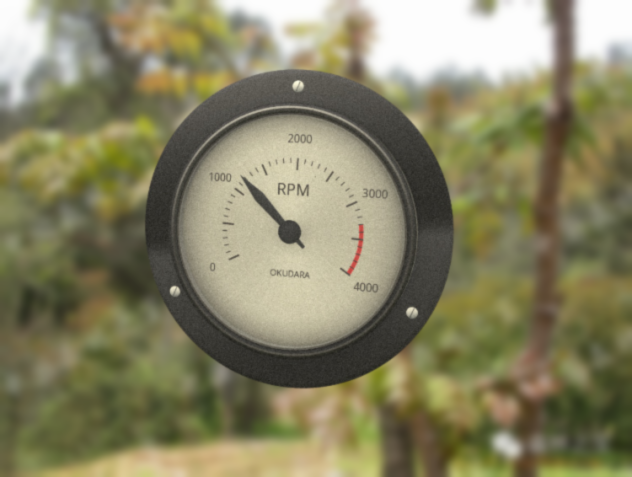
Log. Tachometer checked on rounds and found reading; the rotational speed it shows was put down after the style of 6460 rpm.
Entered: 1200 rpm
